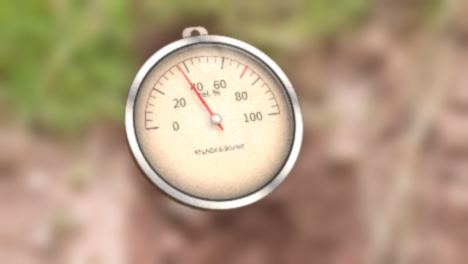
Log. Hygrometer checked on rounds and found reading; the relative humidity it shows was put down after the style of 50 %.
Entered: 36 %
